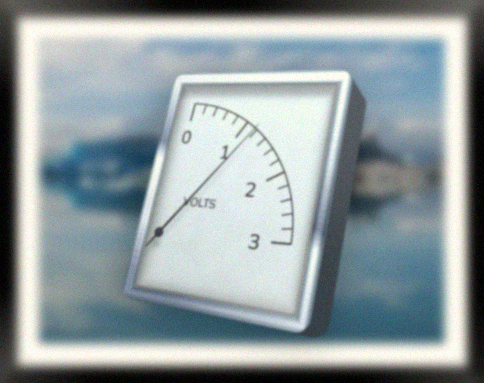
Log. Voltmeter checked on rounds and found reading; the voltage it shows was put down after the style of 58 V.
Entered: 1.2 V
